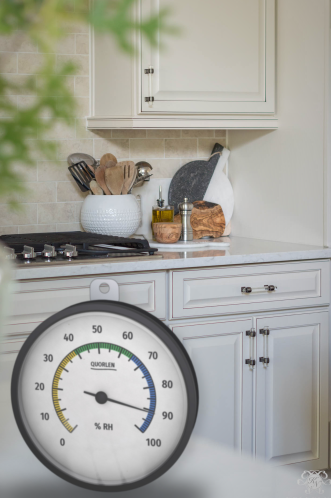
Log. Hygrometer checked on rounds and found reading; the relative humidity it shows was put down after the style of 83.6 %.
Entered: 90 %
